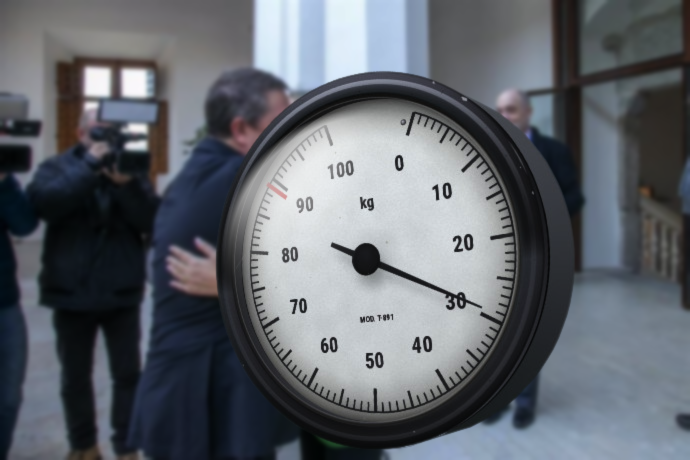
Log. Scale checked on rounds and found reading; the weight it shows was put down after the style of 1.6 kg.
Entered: 29 kg
